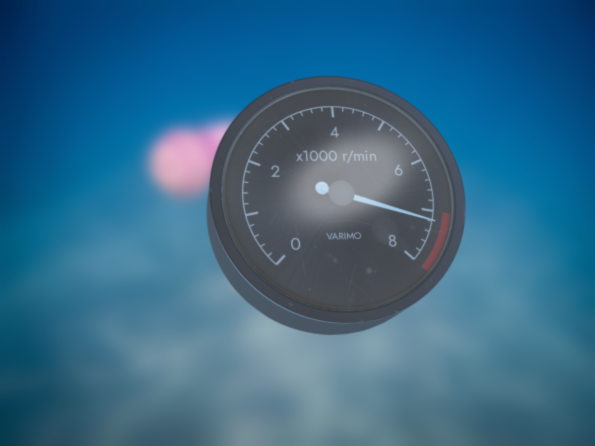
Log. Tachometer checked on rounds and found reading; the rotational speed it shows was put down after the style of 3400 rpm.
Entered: 7200 rpm
